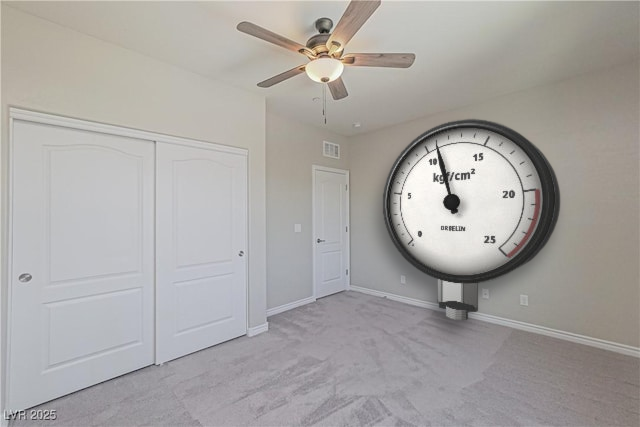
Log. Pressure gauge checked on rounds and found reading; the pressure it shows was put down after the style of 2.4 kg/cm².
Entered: 11 kg/cm²
